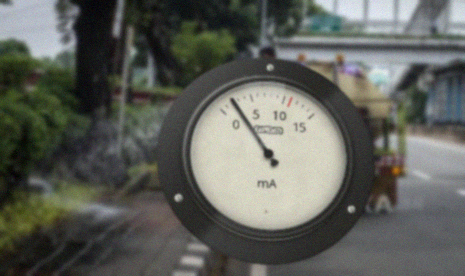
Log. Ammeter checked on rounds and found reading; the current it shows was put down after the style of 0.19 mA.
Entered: 2 mA
